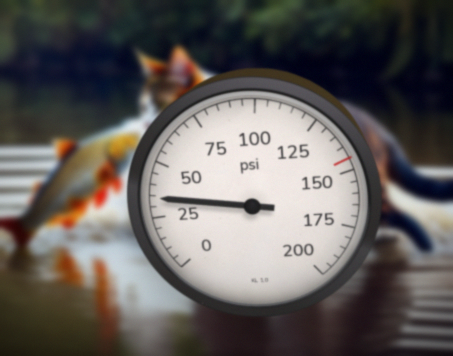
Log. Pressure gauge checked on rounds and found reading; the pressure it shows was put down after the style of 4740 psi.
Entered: 35 psi
